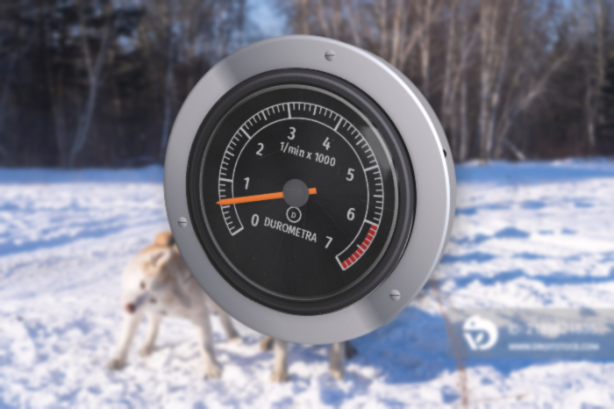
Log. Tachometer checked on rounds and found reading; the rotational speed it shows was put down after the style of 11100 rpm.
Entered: 600 rpm
